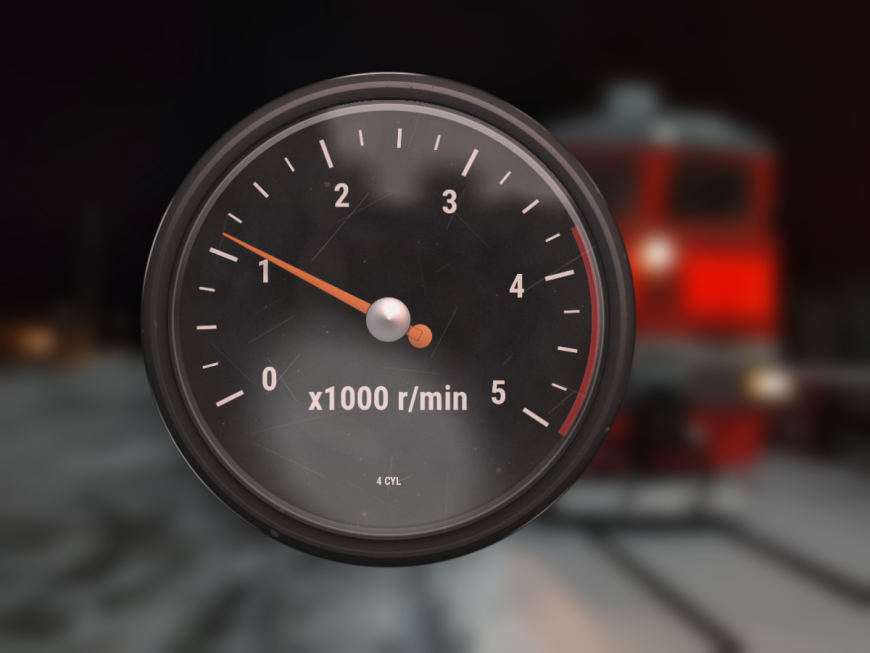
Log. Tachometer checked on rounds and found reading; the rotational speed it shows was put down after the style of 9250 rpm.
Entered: 1125 rpm
